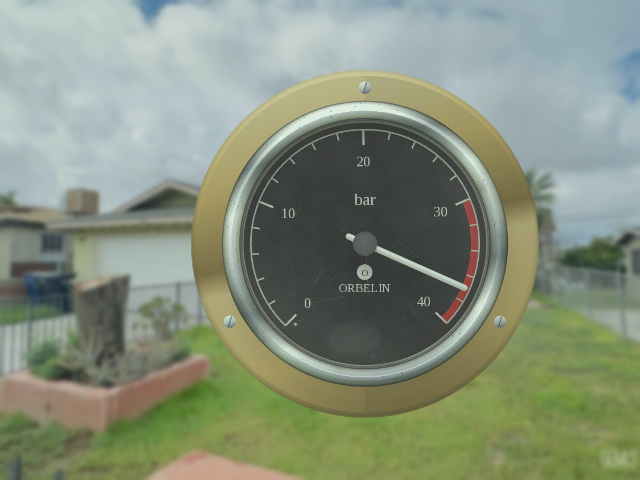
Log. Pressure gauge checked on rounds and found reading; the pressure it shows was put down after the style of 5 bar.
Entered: 37 bar
